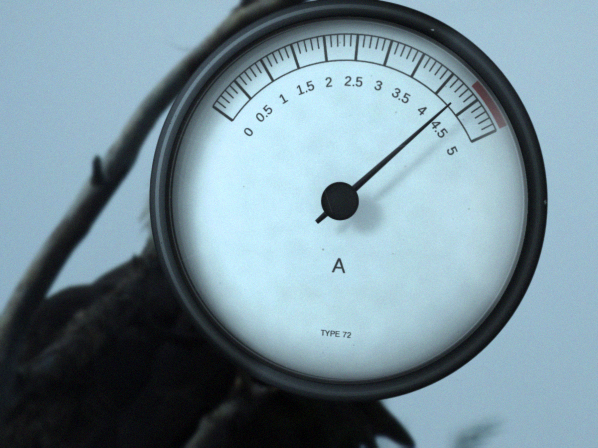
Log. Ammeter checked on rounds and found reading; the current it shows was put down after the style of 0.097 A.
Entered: 4.3 A
